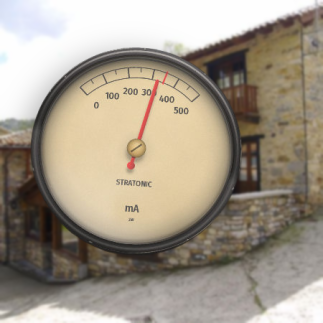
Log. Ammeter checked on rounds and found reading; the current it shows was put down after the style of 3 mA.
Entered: 325 mA
